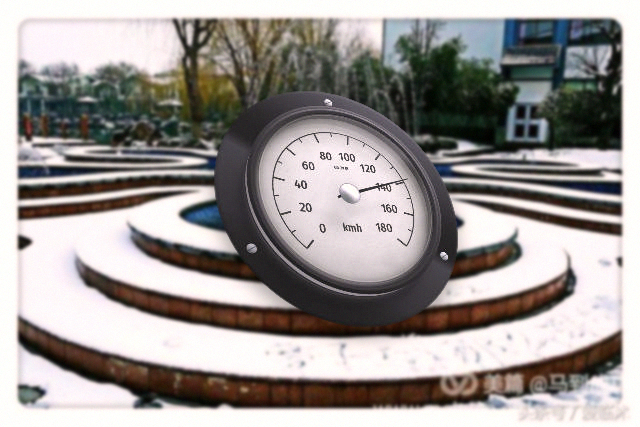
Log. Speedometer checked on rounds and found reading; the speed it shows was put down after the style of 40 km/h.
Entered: 140 km/h
